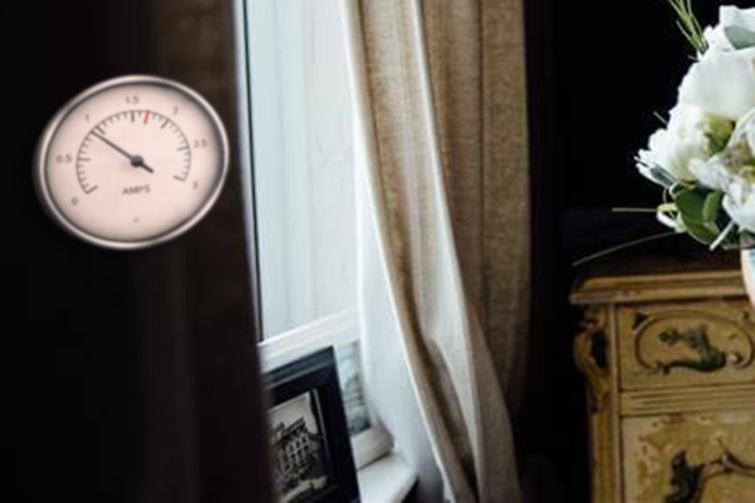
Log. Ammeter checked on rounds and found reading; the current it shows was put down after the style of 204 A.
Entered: 0.9 A
